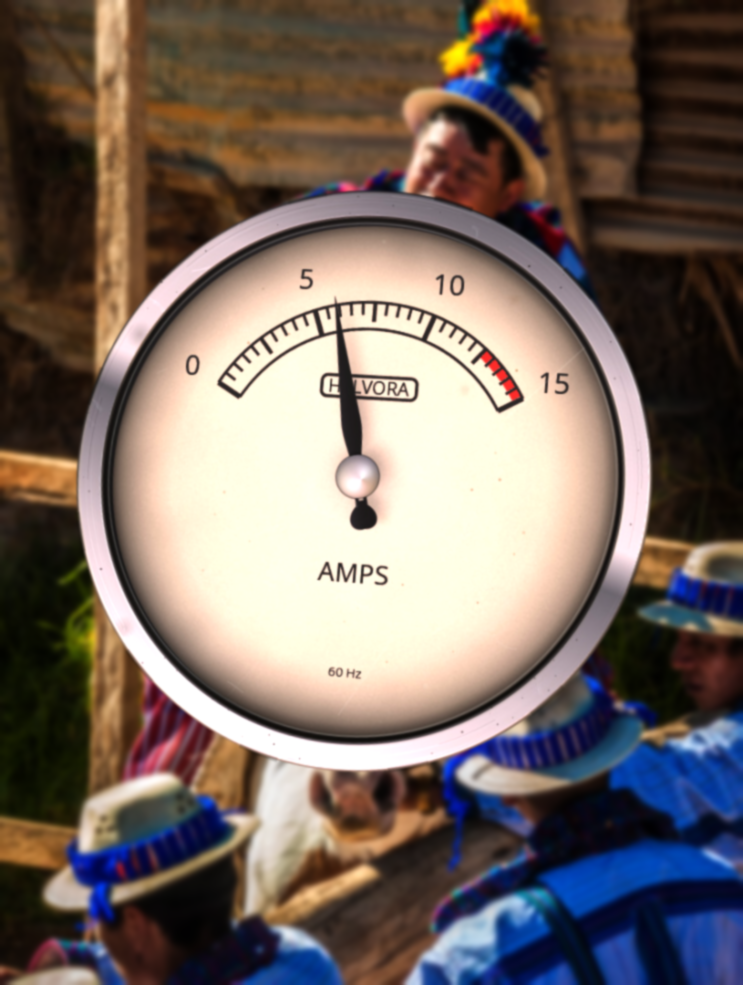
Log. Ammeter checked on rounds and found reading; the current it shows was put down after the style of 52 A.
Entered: 6 A
